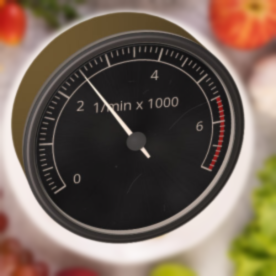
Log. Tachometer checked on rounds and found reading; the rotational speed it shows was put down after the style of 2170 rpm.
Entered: 2500 rpm
